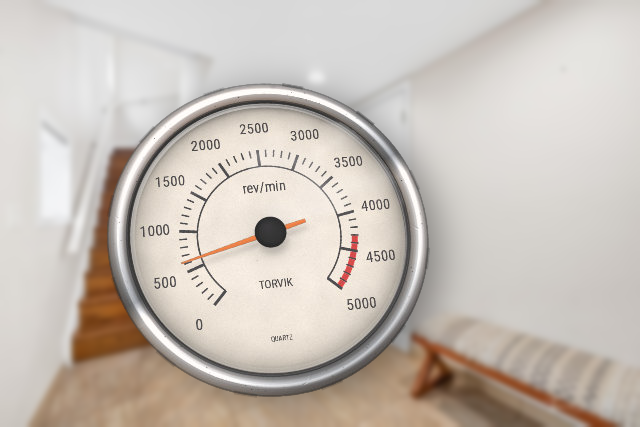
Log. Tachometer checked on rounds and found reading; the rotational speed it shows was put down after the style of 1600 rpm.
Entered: 600 rpm
